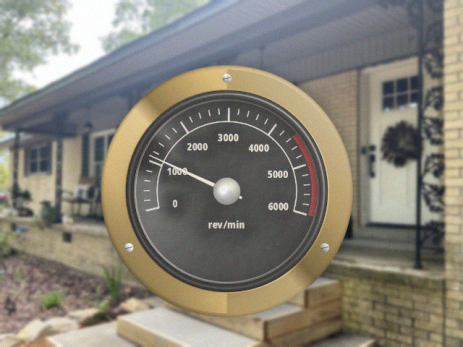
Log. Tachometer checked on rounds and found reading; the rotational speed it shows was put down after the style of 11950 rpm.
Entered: 1100 rpm
